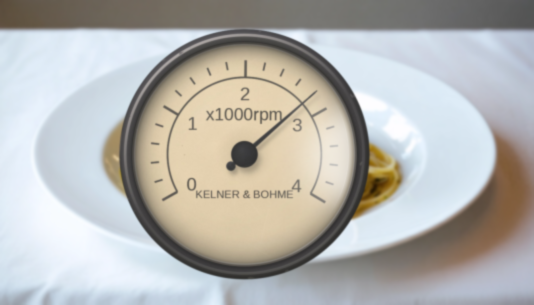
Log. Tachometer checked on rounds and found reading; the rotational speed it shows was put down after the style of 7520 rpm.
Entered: 2800 rpm
